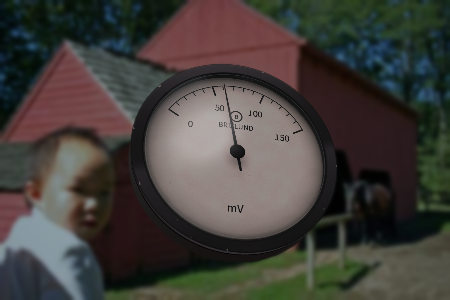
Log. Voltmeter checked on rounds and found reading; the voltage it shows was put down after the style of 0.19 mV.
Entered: 60 mV
